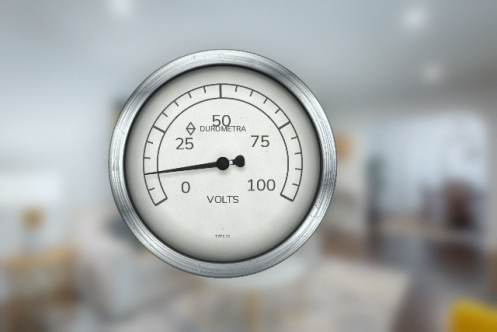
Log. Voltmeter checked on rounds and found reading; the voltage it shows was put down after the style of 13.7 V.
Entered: 10 V
